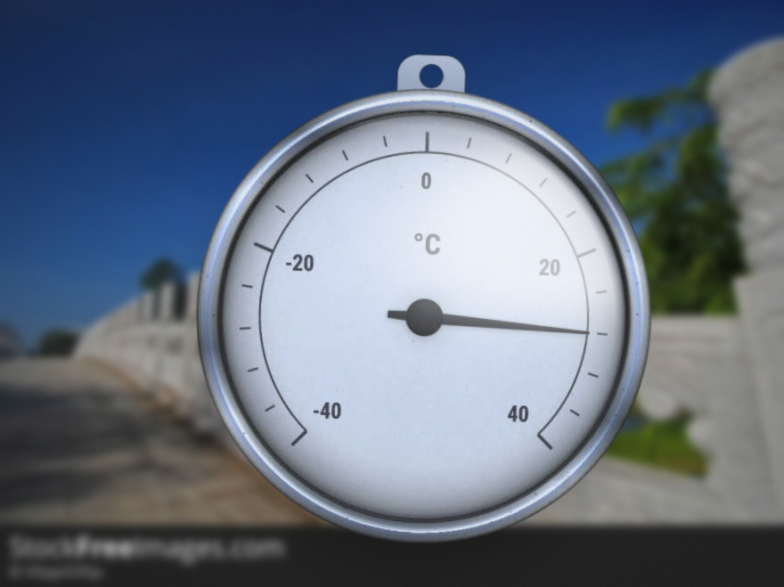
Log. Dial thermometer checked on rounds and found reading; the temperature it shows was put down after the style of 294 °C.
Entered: 28 °C
